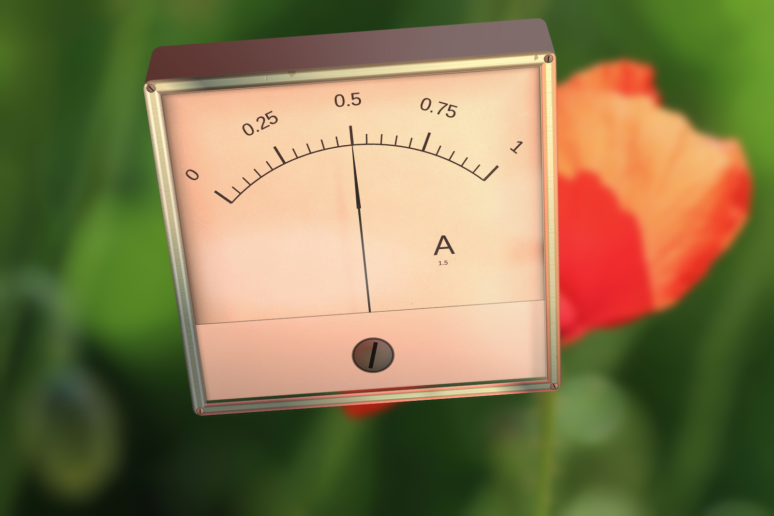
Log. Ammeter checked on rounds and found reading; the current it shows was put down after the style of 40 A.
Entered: 0.5 A
